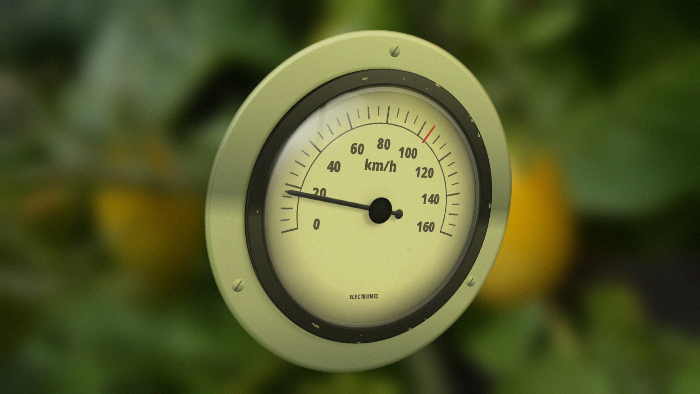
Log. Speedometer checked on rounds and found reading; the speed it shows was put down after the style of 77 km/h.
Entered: 17.5 km/h
